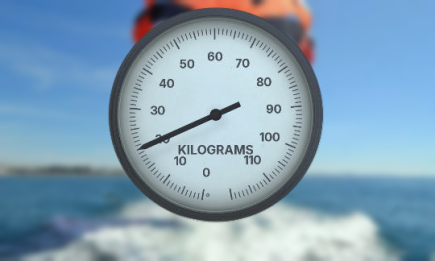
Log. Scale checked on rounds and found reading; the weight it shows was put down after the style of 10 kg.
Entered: 20 kg
